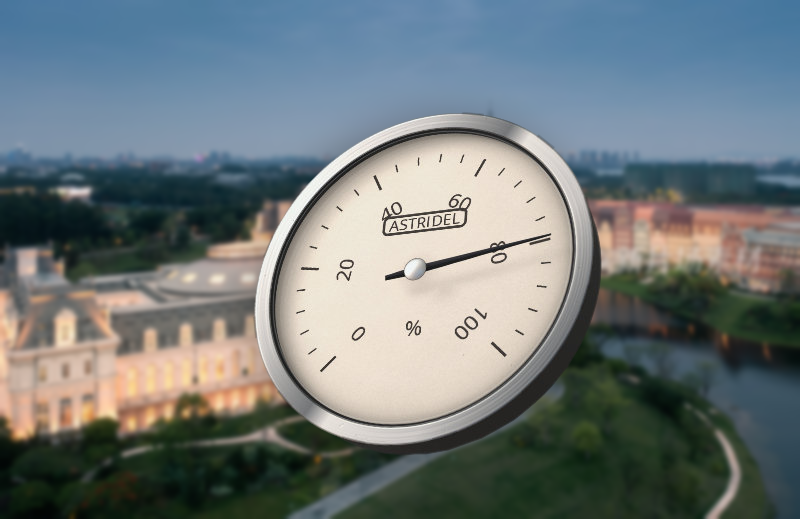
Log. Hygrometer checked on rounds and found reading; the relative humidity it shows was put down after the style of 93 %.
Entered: 80 %
